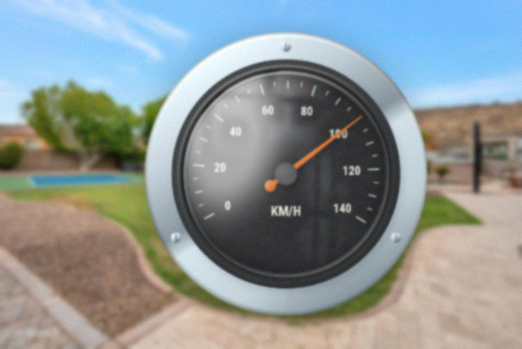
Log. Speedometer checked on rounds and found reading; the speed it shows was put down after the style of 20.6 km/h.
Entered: 100 km/h
